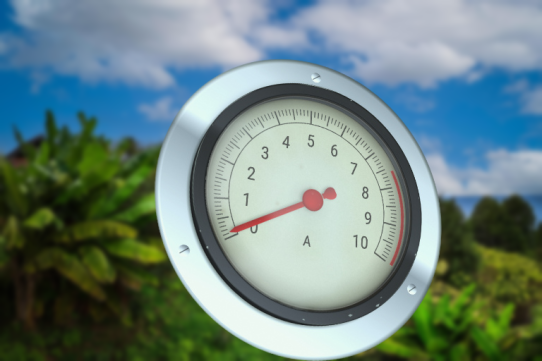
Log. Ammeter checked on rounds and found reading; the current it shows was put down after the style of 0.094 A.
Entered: 0.1 A
